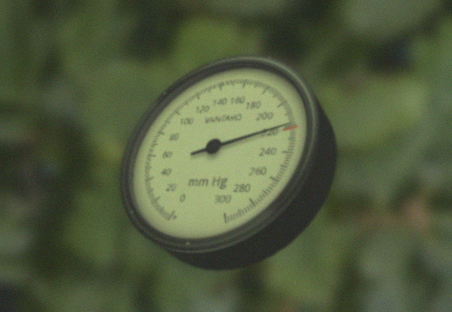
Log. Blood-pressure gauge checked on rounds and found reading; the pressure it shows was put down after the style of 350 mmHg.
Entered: 220 mmHg
